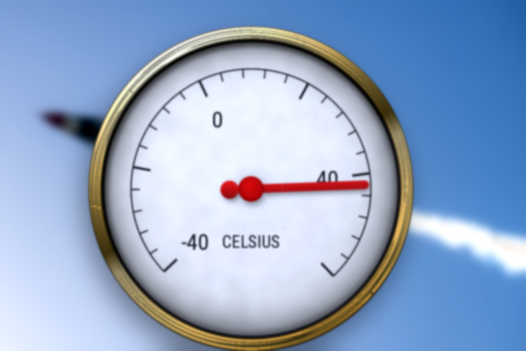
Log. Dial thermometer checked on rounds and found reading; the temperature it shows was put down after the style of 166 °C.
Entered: 42 °C
